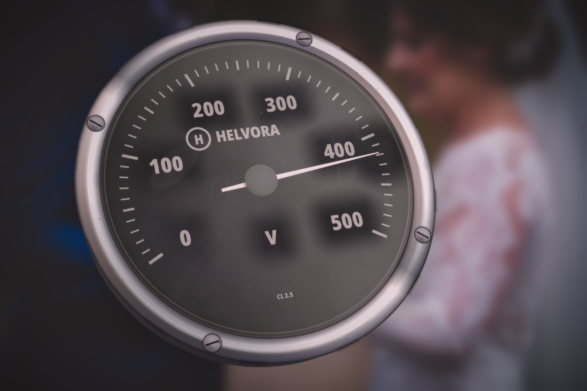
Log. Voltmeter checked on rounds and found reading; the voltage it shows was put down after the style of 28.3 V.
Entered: 420 V
